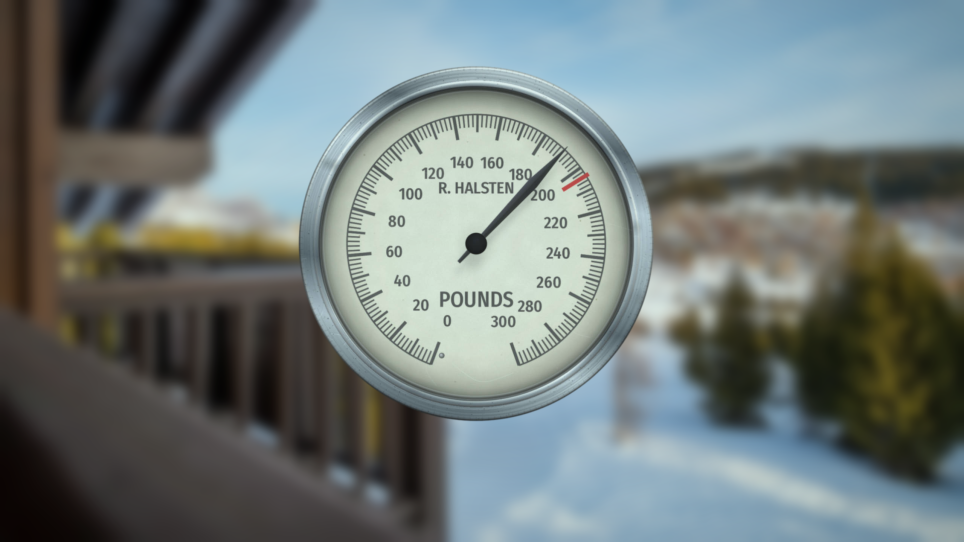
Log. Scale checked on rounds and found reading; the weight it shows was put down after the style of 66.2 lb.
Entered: 190 lb
